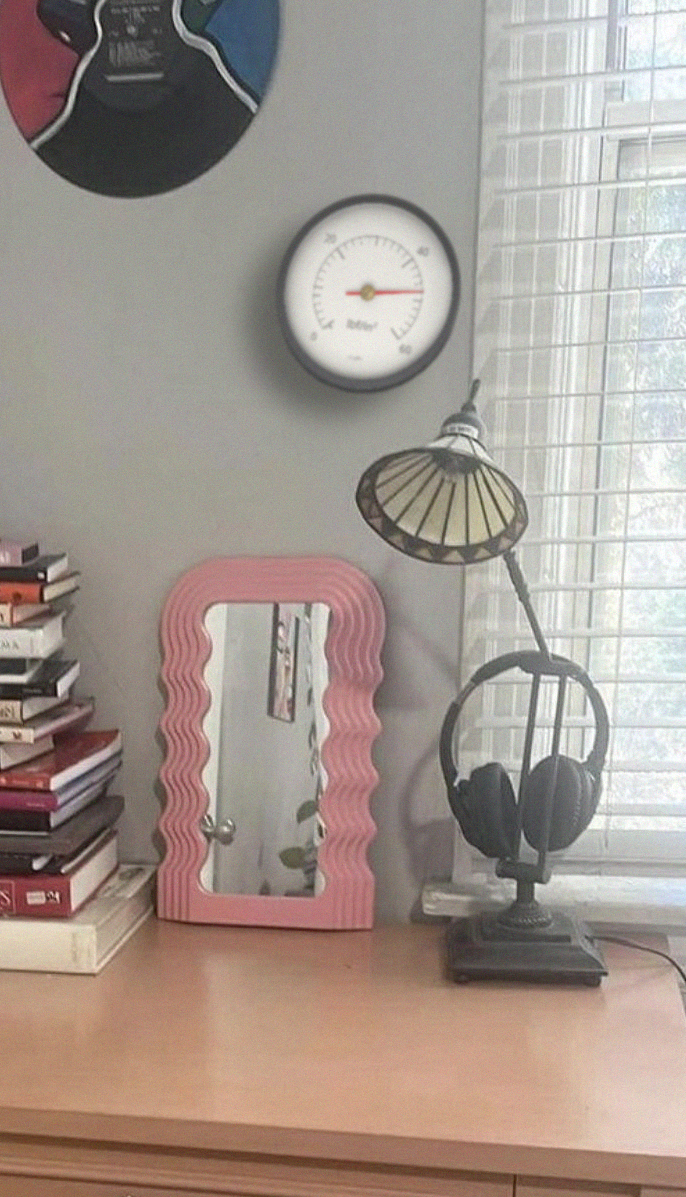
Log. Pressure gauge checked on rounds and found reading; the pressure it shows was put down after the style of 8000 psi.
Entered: 48 psi
